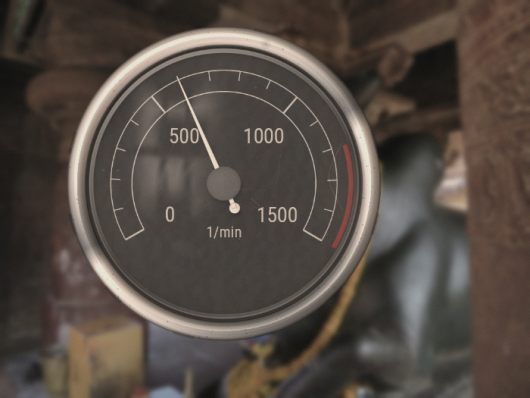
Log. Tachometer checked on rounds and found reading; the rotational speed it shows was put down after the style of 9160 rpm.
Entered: 600 rpm
